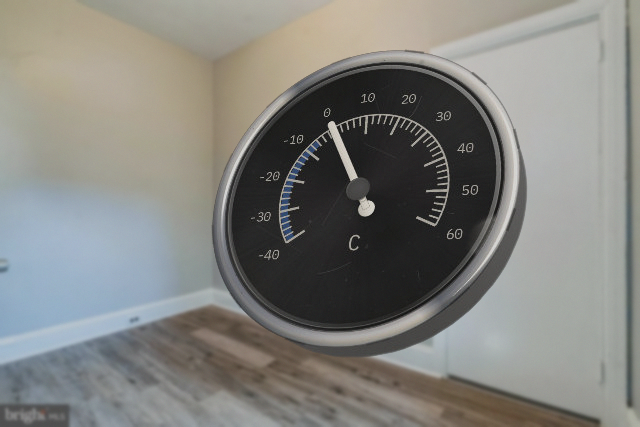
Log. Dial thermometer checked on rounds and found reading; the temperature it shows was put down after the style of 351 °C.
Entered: 0 °C
